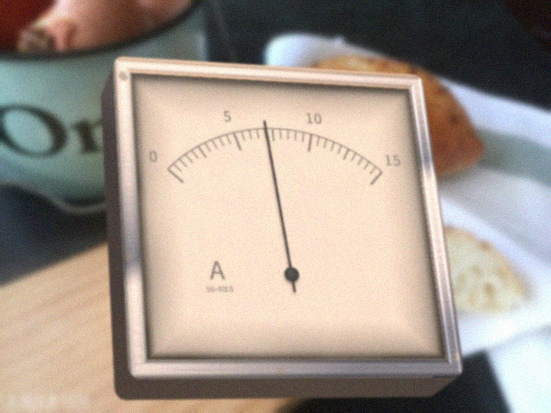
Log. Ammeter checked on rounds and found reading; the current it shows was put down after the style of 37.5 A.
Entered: 7 A
